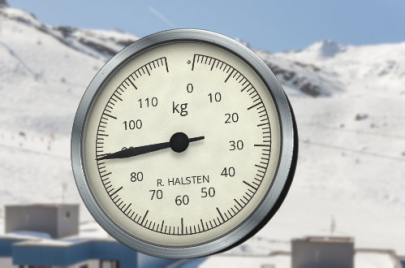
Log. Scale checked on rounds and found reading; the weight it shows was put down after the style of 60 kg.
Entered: 89 kg
